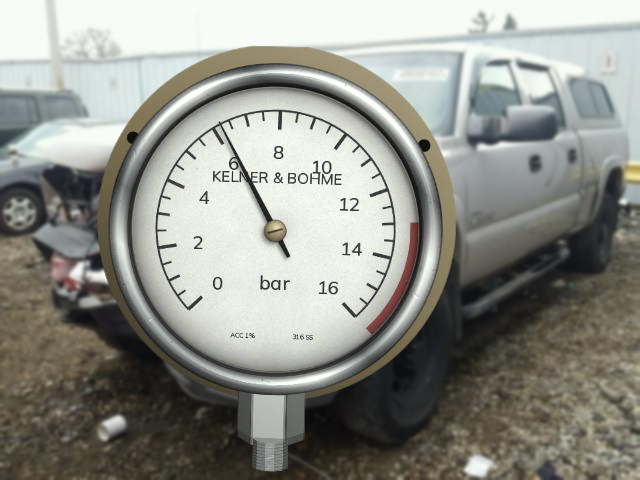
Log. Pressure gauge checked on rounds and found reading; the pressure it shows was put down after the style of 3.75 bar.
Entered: 6.25 bar
